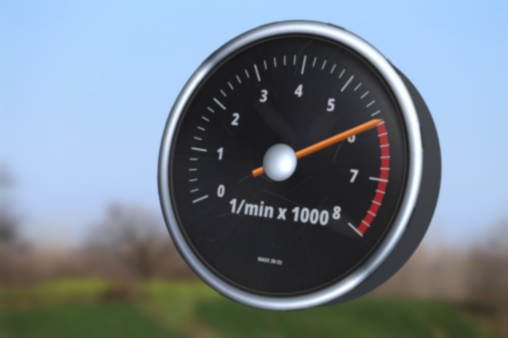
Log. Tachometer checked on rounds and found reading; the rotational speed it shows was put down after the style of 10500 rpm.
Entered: 6000 rpm
